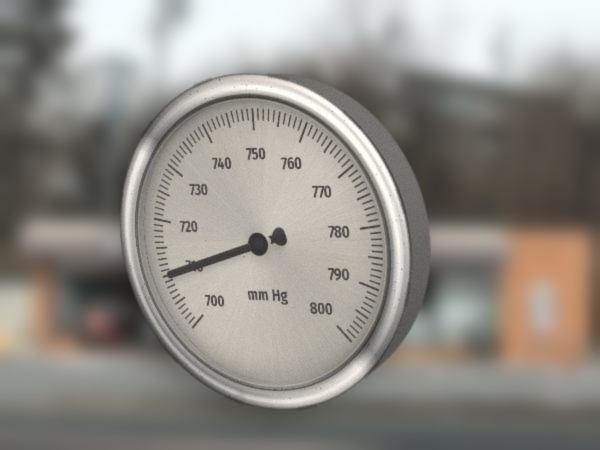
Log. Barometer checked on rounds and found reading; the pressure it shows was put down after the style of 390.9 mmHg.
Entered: 710 mmHg
